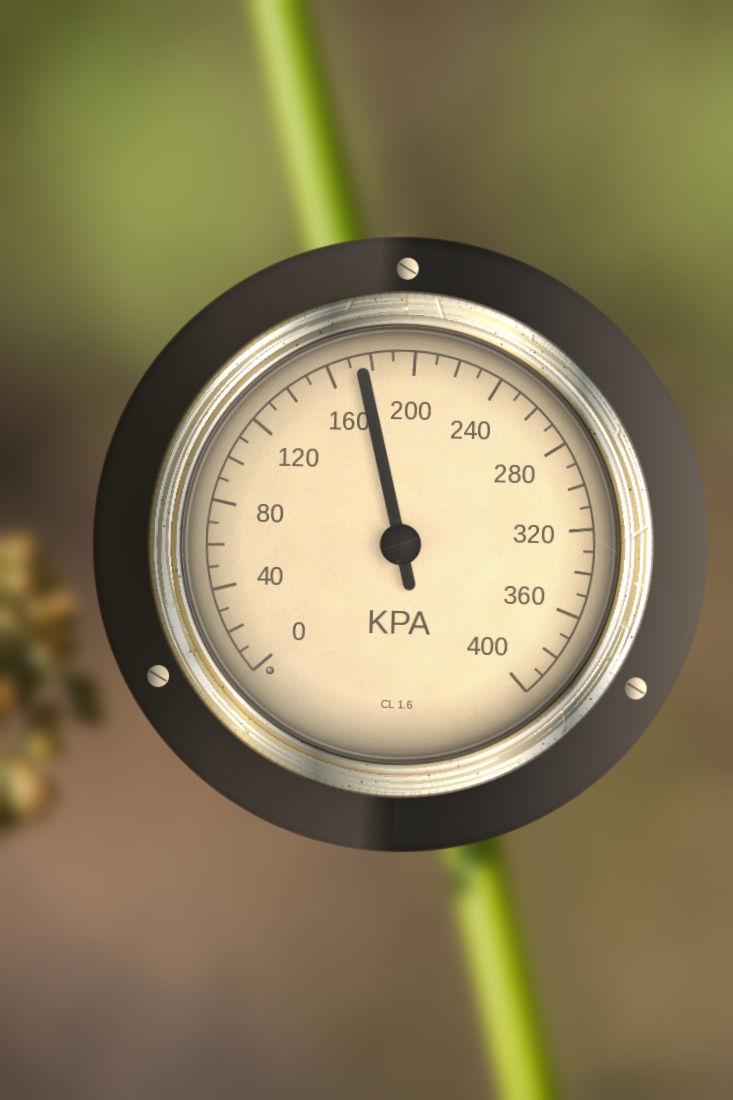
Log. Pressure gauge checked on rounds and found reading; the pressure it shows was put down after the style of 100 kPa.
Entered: 175 kPa
